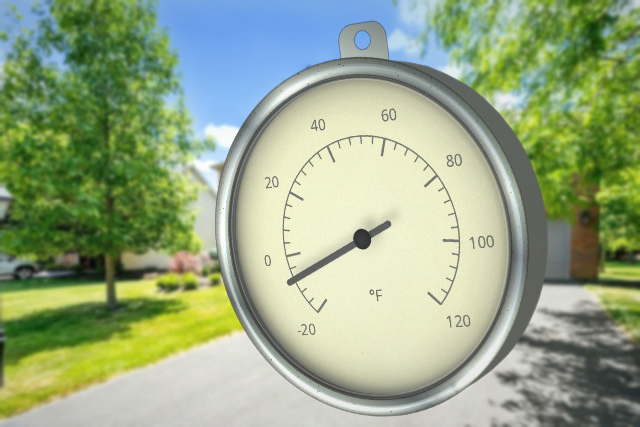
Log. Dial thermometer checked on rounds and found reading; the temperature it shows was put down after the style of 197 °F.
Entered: -8 °F
